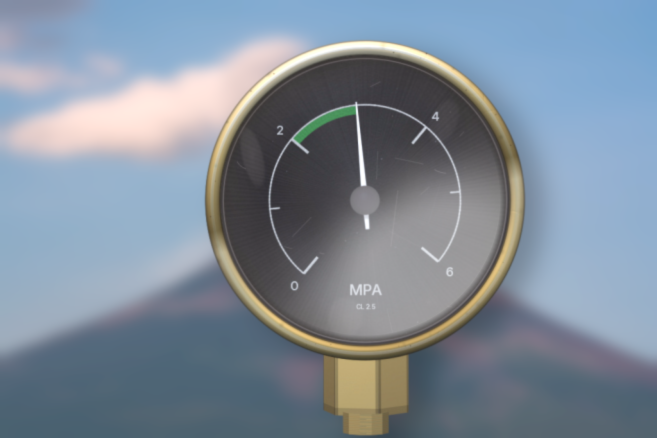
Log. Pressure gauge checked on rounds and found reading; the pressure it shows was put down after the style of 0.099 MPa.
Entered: 3 MPa
